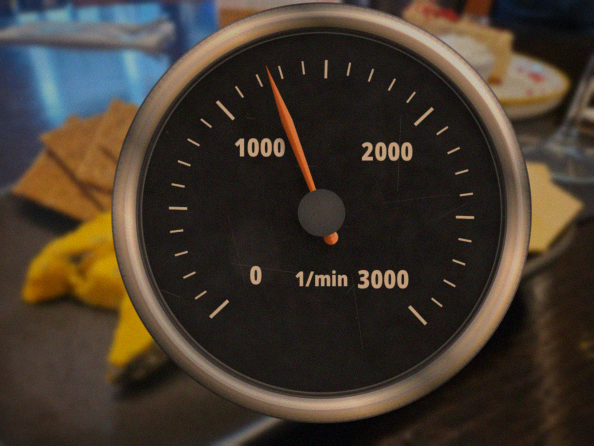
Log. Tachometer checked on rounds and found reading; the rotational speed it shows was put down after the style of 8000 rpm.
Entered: 1250 rpm
